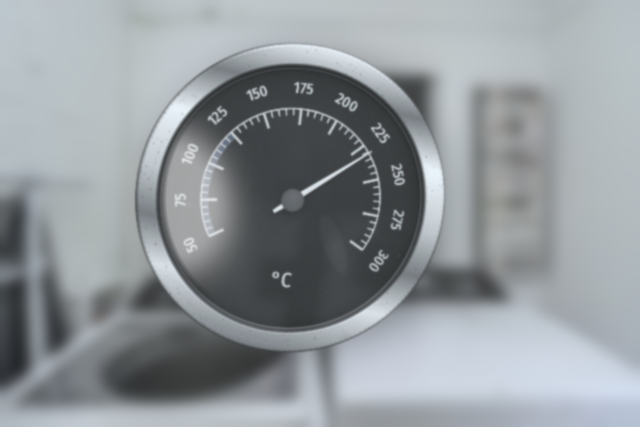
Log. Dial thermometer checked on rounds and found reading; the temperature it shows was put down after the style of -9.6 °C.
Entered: 230 °C
